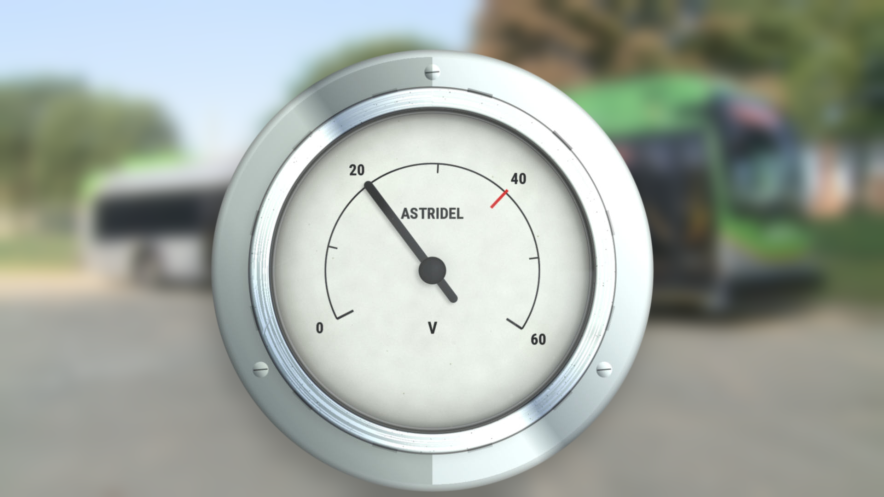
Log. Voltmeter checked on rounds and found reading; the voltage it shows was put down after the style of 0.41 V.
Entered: 20 V
